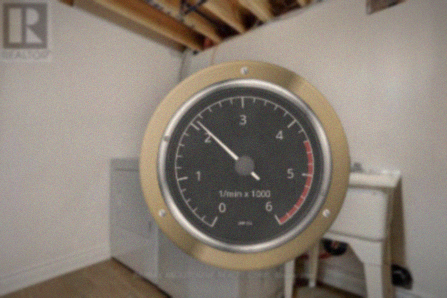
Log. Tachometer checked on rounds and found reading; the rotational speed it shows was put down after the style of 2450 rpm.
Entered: 2100 rpm
